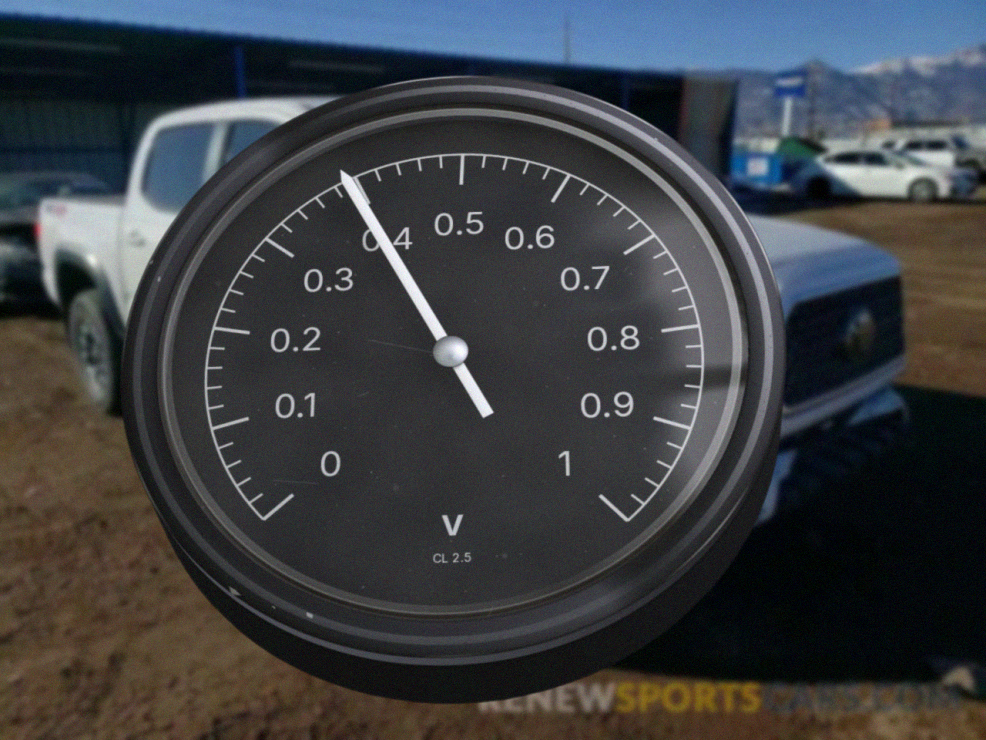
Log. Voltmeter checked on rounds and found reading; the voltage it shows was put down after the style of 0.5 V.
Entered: 0.39 V
